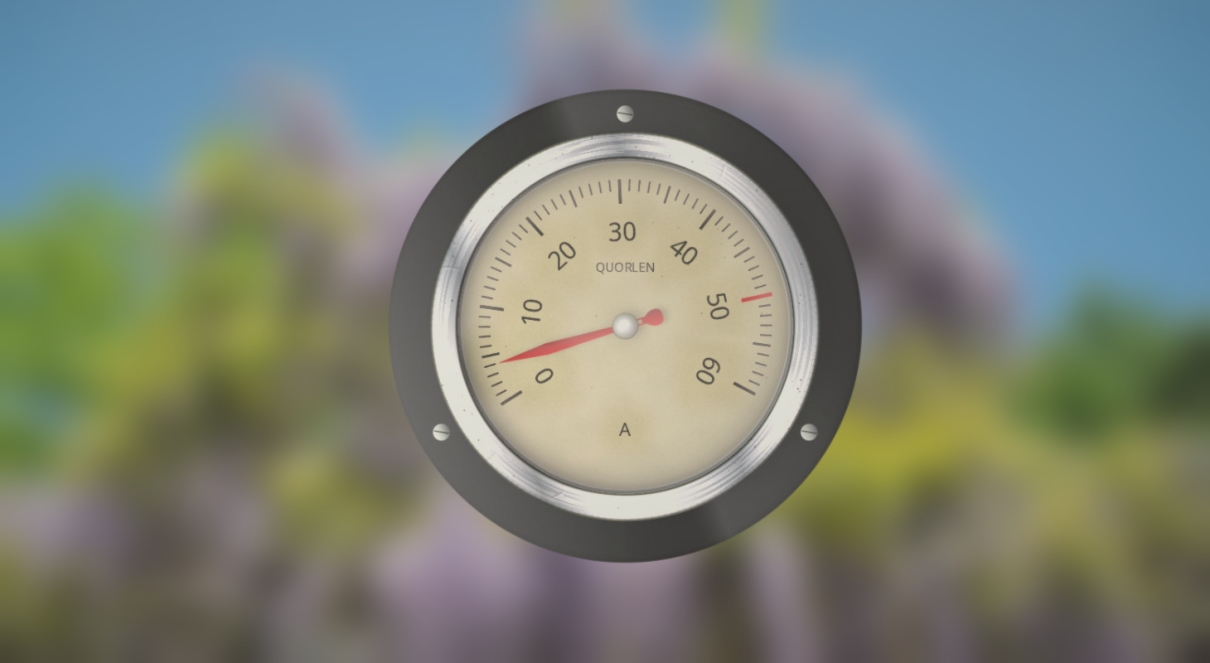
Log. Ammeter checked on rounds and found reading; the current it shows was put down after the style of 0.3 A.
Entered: 4 A
